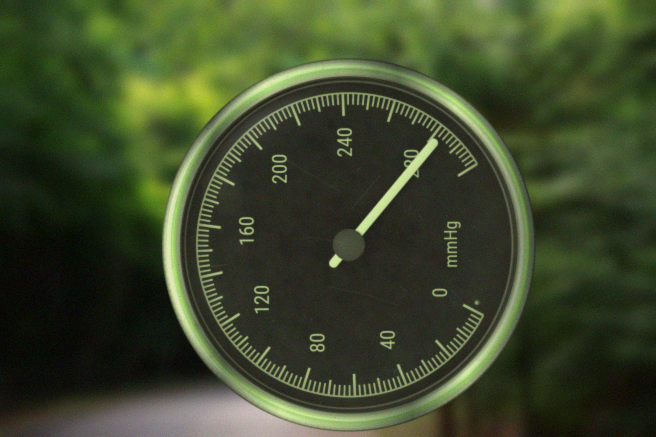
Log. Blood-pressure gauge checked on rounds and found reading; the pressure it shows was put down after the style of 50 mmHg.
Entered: 282 mmHg
